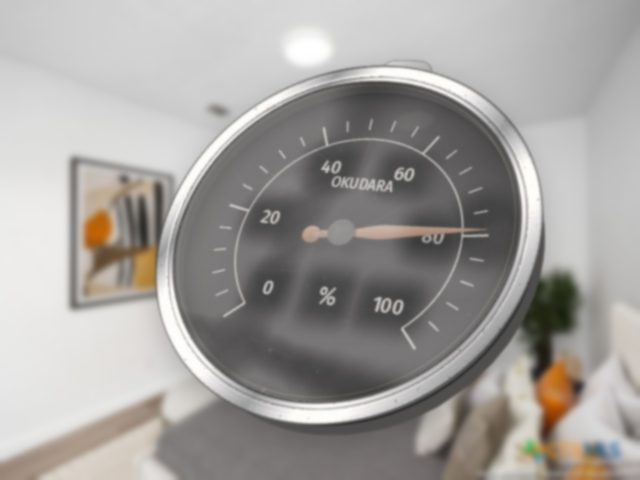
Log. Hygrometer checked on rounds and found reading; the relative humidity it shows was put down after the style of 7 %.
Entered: 80 %
